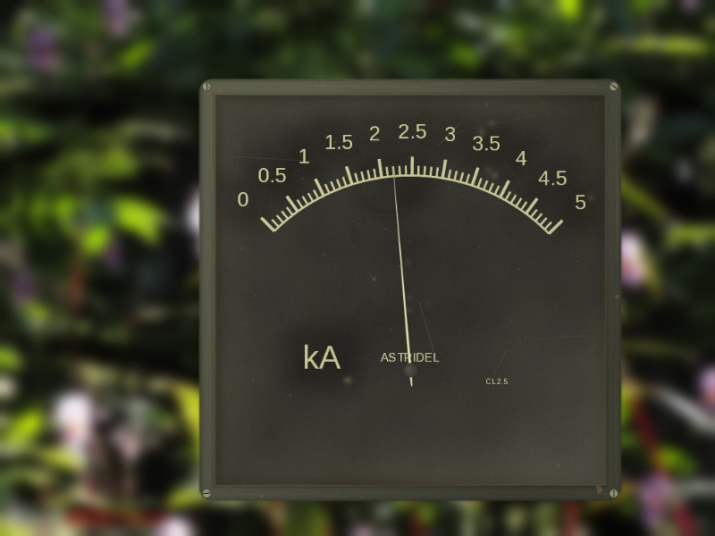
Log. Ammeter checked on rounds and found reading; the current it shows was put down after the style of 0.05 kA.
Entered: 2.2 kA
